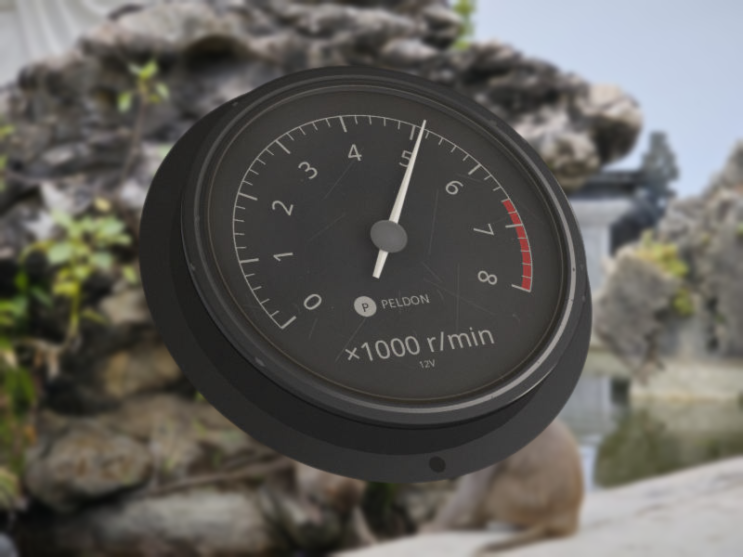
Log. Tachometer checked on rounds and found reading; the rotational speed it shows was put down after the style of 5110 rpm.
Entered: 5100 rpm
